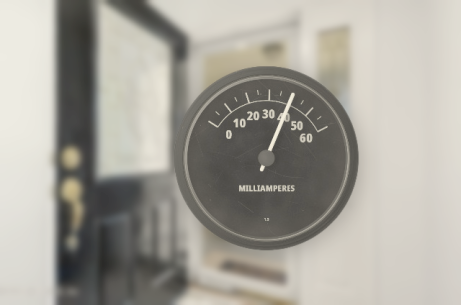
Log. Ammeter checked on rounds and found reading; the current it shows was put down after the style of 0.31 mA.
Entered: 40 mA
